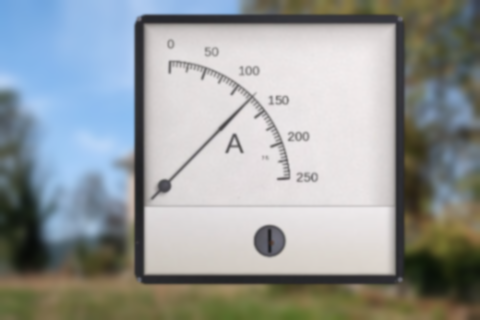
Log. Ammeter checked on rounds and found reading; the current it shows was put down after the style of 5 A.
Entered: 125 A
